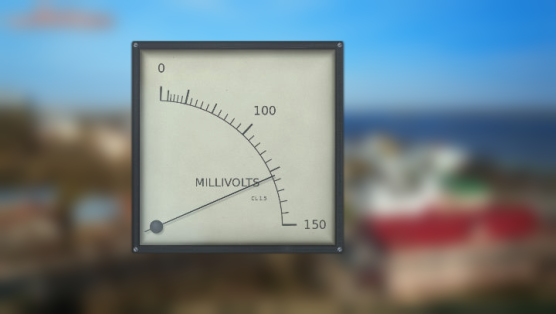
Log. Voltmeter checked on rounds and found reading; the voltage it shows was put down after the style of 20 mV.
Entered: 127.5 mV
